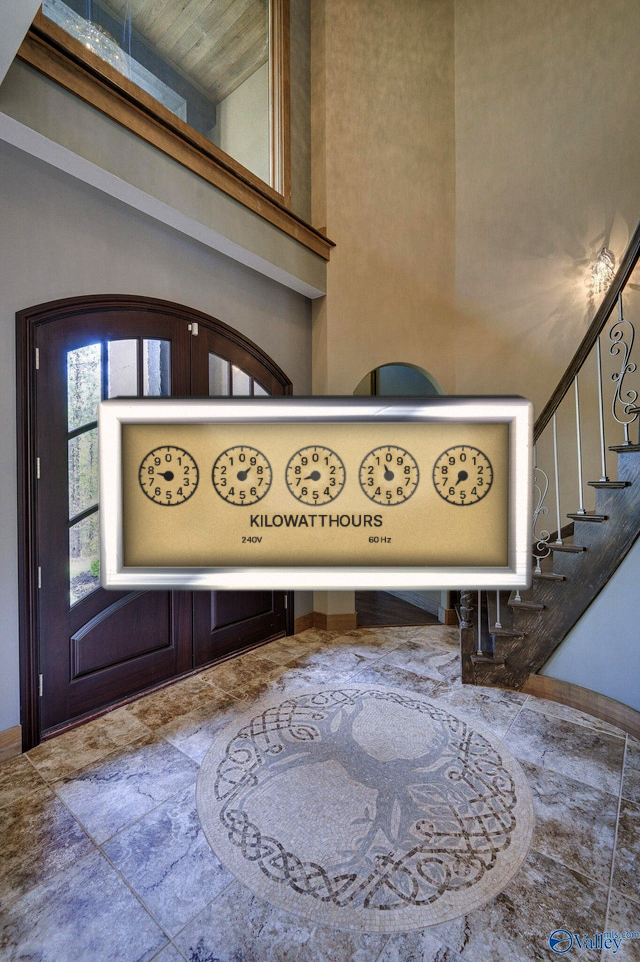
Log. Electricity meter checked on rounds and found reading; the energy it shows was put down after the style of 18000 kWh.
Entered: 78706 kWh
